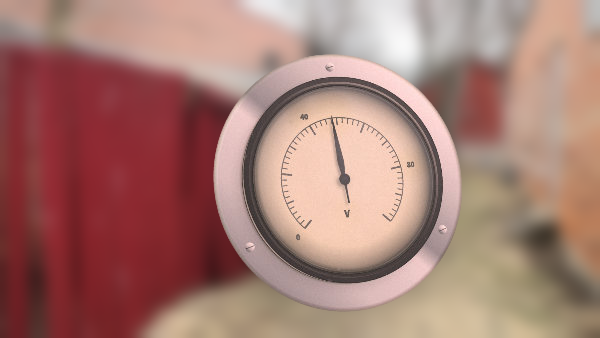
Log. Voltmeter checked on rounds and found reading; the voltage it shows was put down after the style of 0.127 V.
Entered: 48 V
